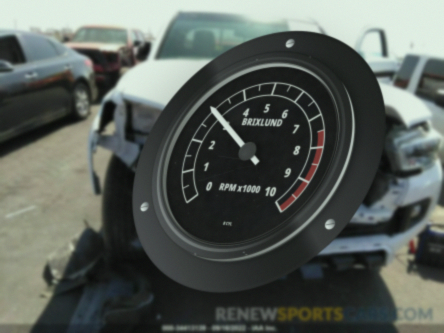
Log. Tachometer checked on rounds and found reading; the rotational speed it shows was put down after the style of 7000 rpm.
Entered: 3000 rpm
